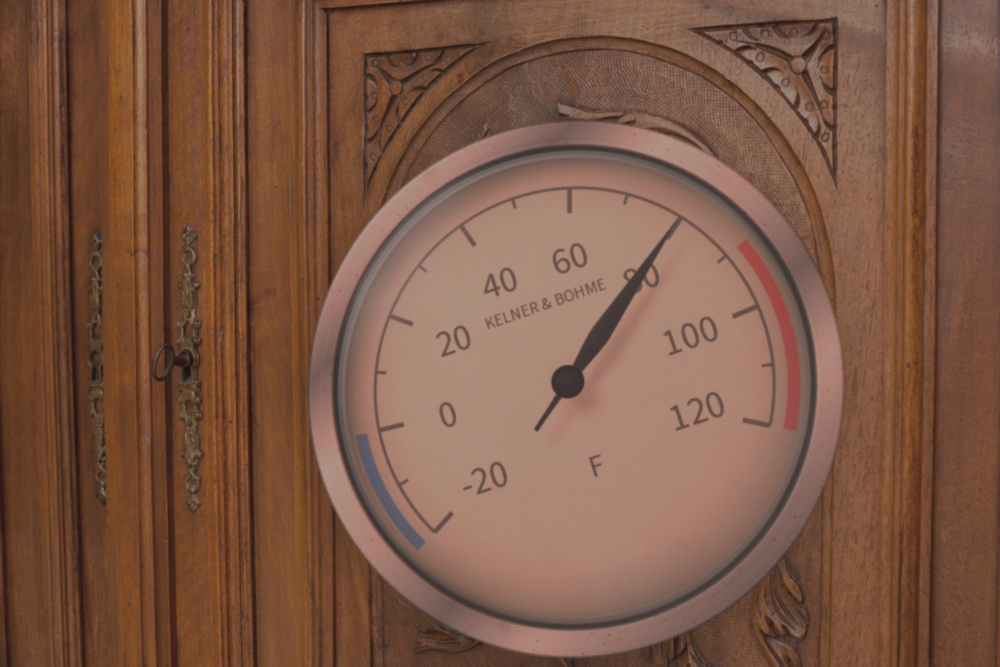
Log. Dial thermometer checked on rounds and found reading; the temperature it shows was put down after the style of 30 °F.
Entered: 80 °F
